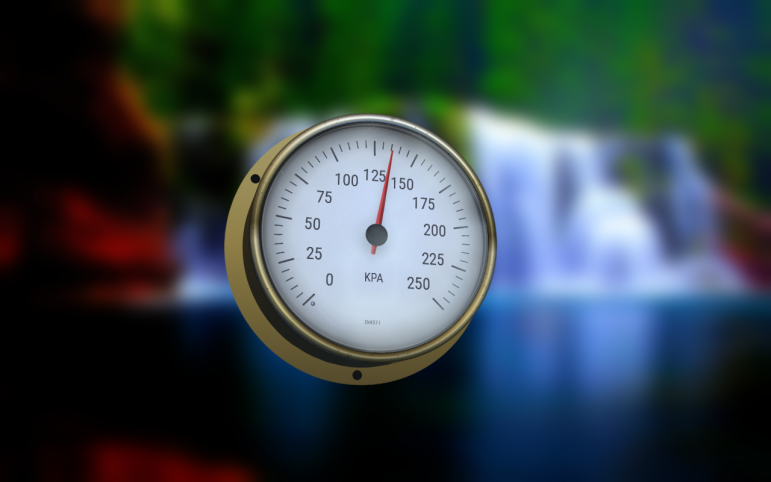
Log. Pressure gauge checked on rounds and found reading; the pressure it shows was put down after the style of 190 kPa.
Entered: 135 kPa
